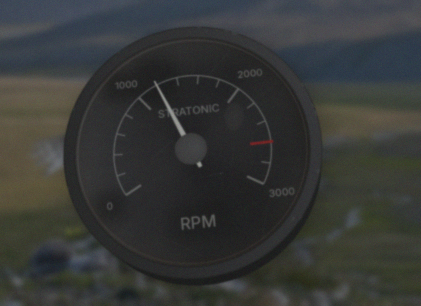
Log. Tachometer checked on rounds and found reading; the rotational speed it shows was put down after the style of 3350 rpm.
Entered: 1200 rpm
